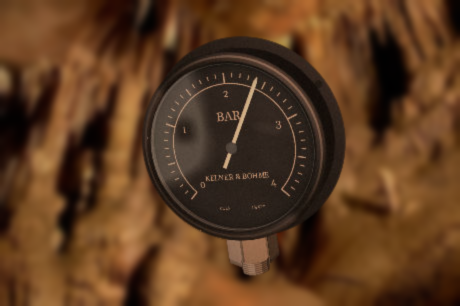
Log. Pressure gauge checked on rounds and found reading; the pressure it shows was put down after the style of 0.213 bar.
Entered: 2.4 bar
